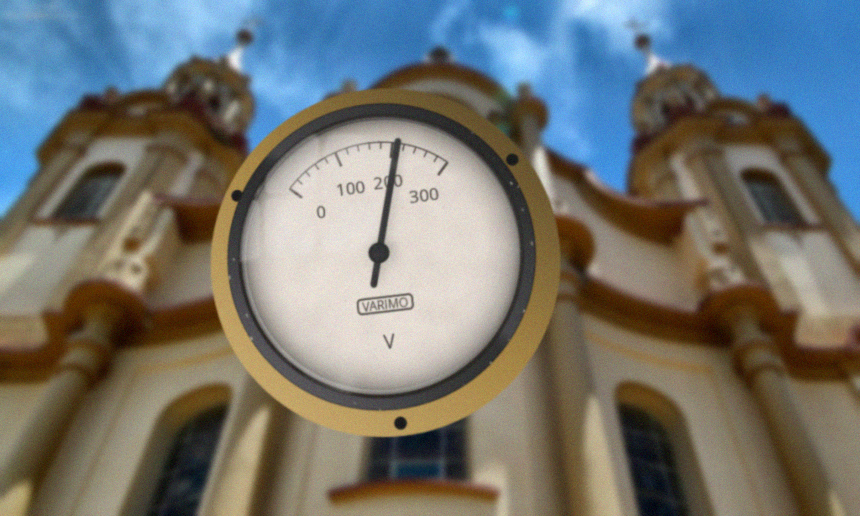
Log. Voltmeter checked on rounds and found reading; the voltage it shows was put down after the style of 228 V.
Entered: 210 V
